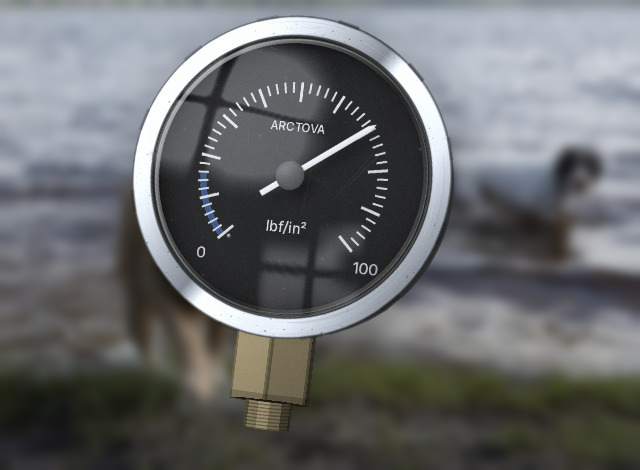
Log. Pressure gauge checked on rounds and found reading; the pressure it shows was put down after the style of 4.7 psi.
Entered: 70 psi
